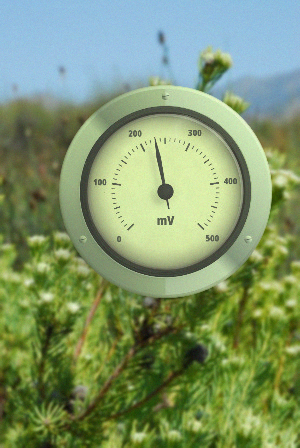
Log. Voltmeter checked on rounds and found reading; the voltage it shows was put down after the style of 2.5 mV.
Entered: 230 mV
